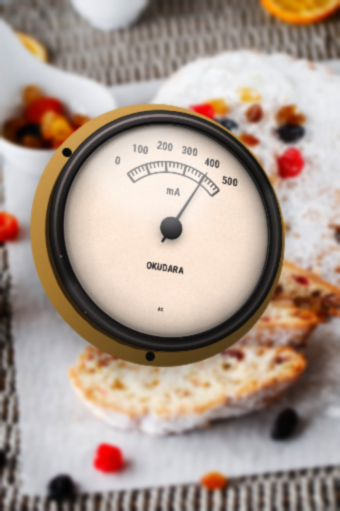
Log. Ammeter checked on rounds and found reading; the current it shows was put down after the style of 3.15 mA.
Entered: 400 mA
